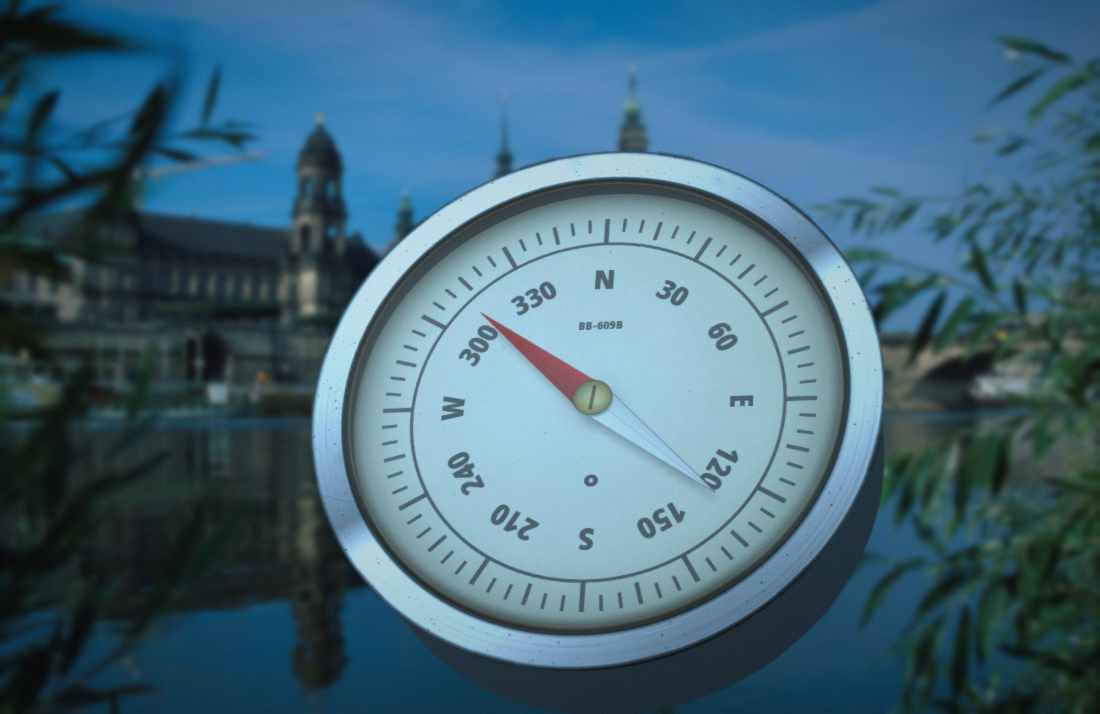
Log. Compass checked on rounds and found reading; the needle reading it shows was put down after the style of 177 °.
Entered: 310 °
